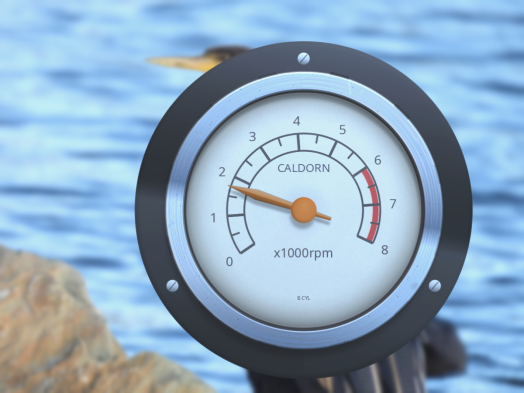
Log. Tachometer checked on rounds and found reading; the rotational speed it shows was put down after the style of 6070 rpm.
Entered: 1750 rpm
